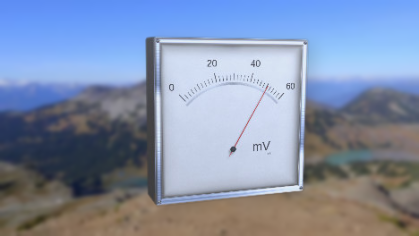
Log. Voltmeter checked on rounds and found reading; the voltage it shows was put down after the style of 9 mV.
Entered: 50 mV
